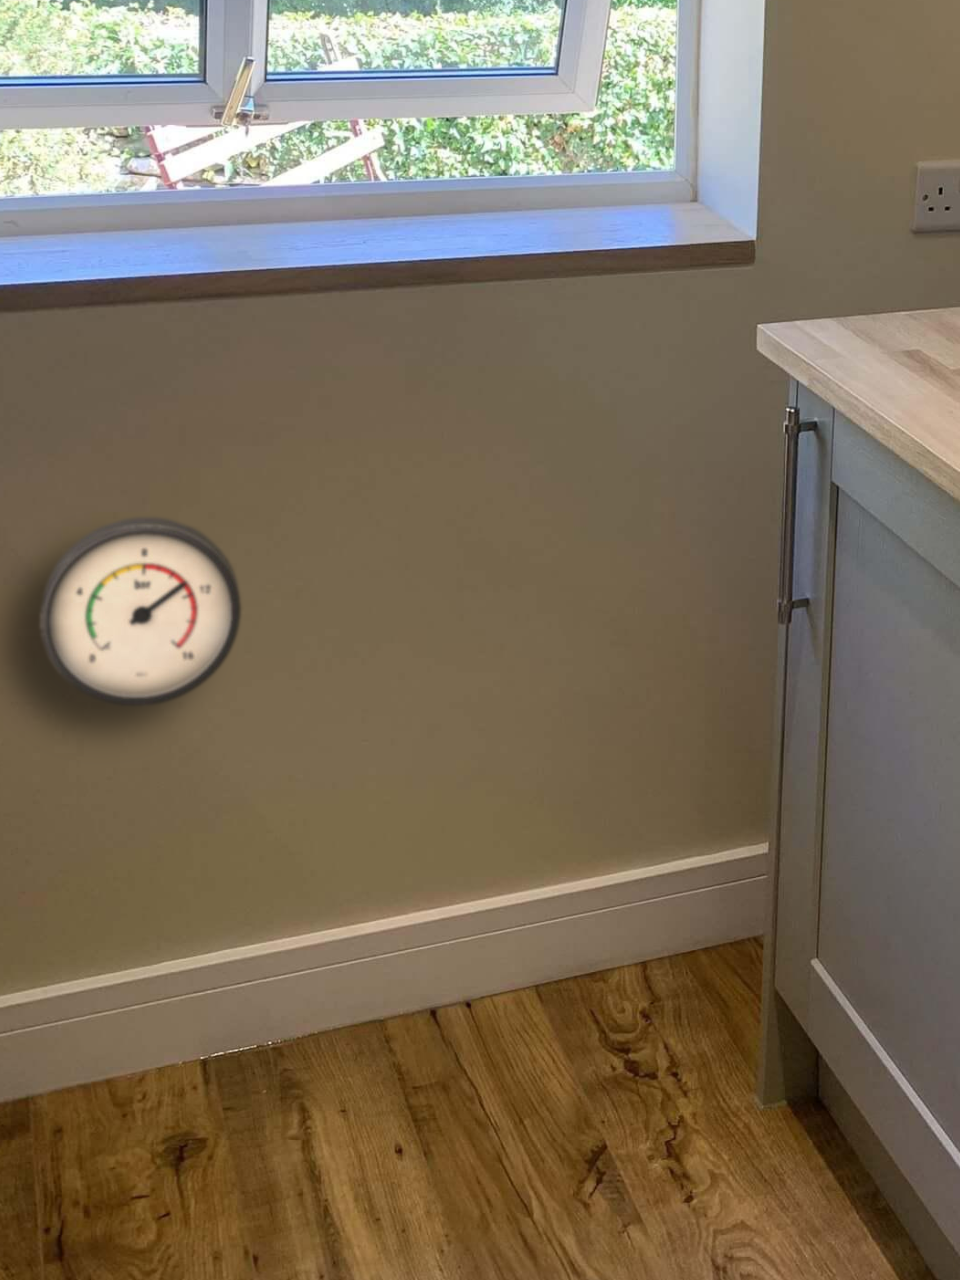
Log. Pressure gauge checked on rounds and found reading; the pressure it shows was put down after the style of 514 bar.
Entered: 11 bar
